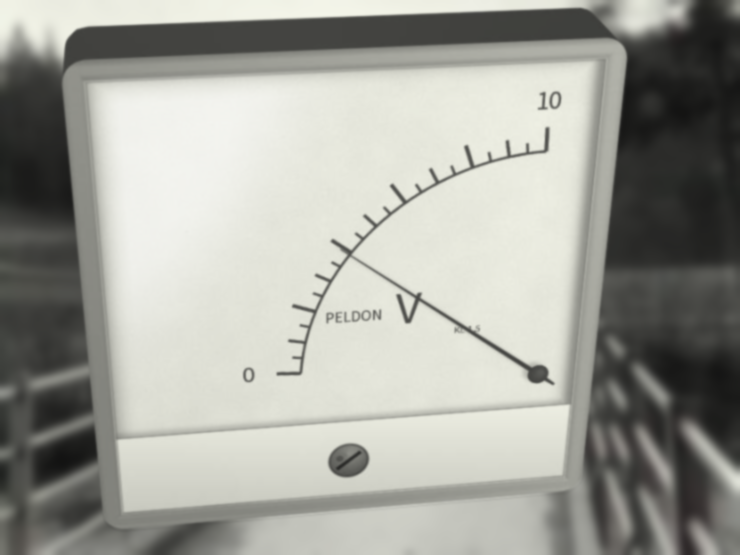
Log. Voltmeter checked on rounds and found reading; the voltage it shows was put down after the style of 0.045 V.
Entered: 4 V
